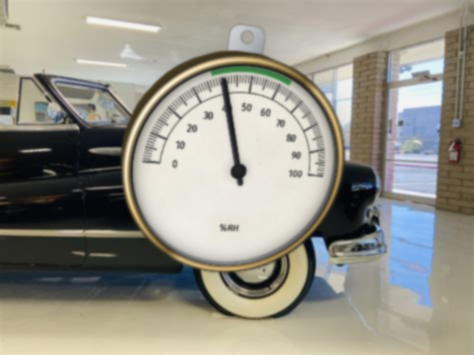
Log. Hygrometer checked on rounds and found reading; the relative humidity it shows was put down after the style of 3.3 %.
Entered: 40 %
